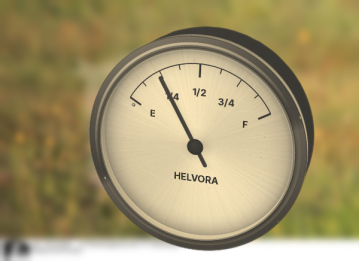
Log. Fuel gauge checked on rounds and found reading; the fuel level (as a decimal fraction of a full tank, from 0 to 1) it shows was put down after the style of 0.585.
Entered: 0.25
